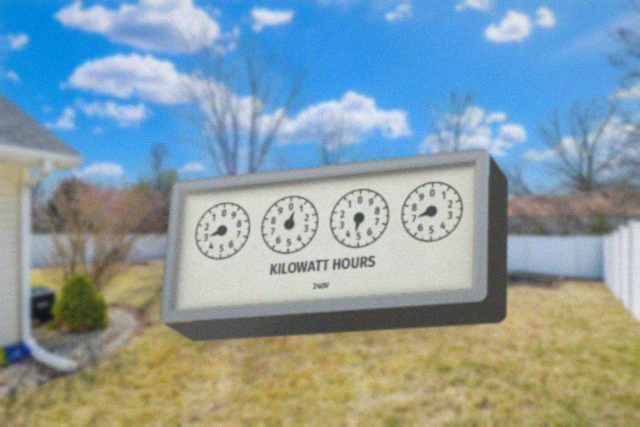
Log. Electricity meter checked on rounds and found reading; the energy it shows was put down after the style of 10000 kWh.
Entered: 3047 kWh
